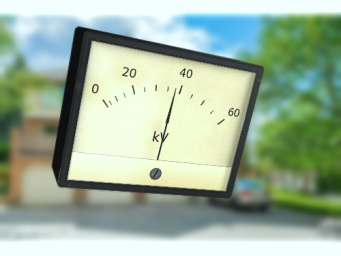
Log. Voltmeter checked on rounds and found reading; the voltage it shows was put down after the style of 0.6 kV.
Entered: 37.5 kV
